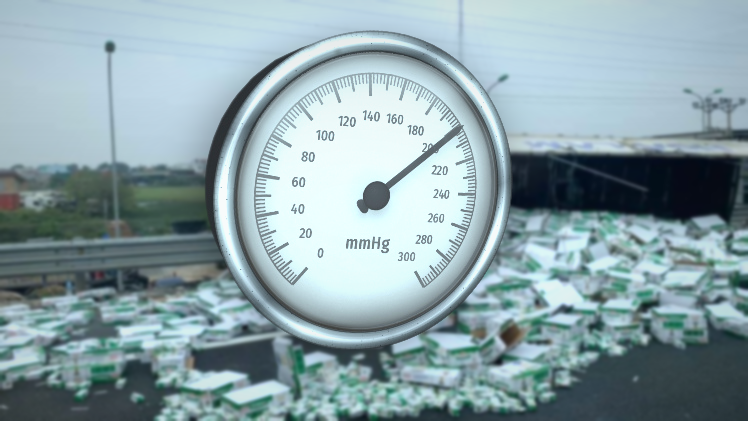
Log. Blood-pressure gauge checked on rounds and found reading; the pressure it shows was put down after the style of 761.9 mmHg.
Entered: 200 mmHg
